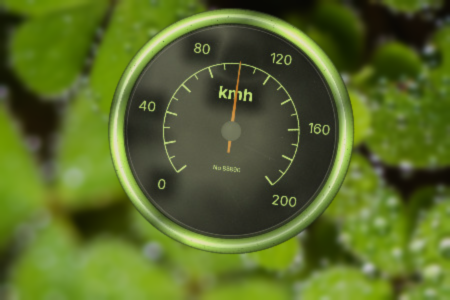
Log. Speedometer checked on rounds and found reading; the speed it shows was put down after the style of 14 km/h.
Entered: 100 km/h
